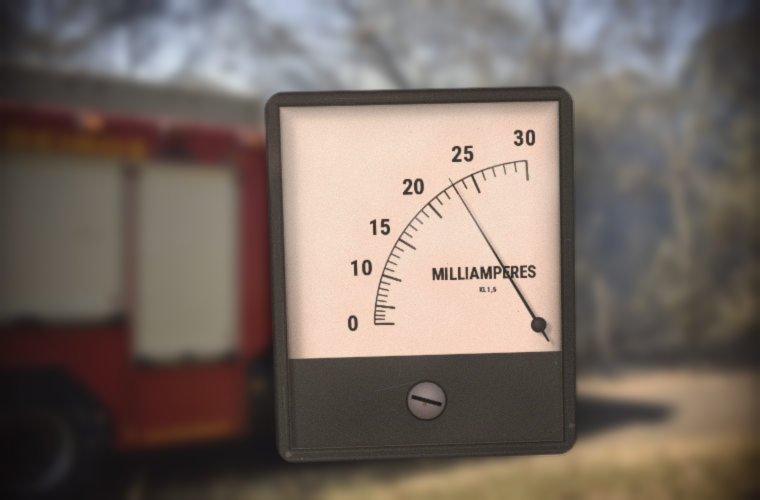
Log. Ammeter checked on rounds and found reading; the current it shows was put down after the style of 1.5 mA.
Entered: 23 mA
